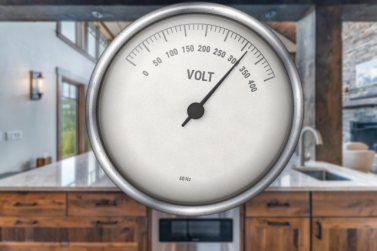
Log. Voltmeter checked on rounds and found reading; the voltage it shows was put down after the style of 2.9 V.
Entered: 310 V
